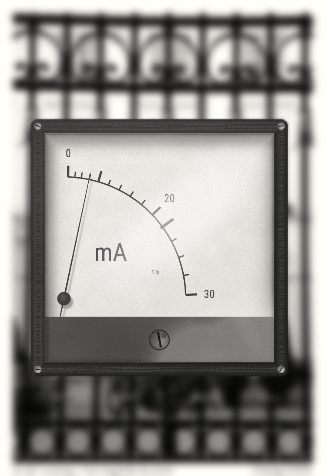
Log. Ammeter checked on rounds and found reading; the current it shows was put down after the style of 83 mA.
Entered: 8 mA
